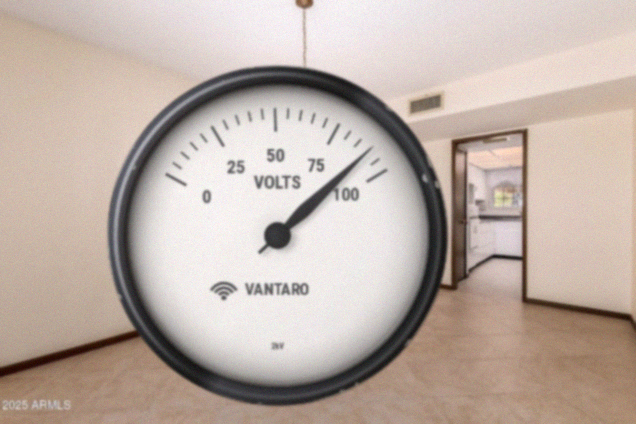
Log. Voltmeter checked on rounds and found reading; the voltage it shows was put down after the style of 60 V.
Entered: 90 V
